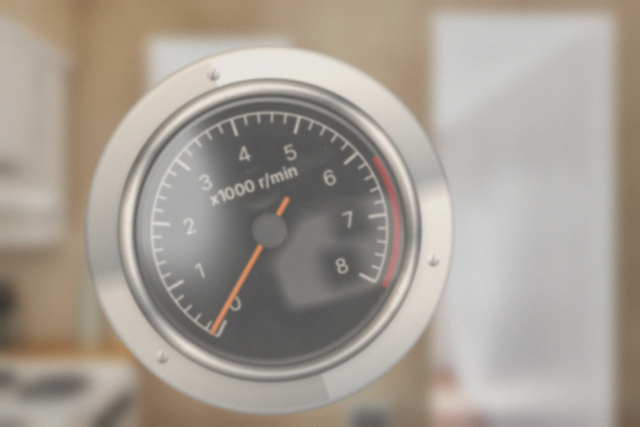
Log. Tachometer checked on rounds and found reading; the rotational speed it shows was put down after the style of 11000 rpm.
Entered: 100 rpm
